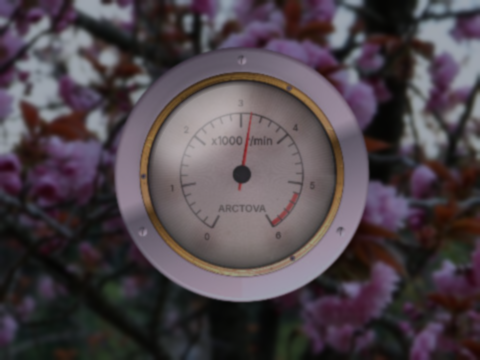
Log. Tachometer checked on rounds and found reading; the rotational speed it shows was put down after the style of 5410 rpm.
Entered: 3200 rpm
